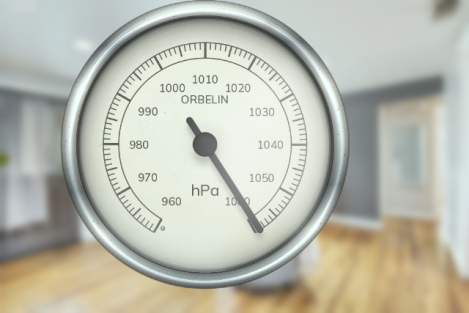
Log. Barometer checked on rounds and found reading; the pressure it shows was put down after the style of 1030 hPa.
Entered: 1059 hPa
